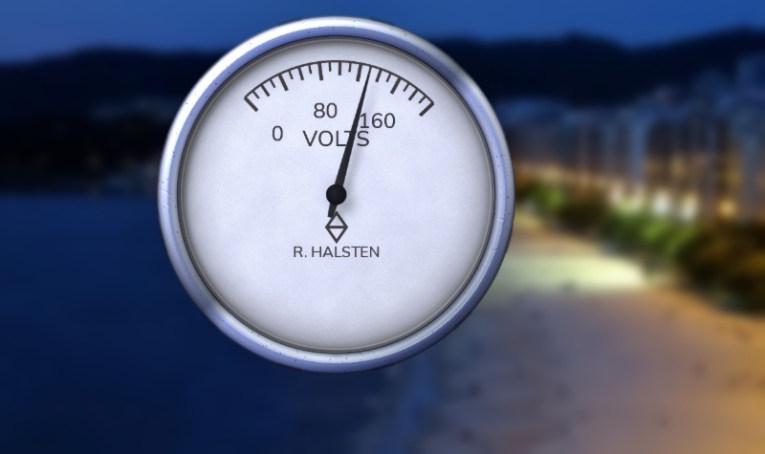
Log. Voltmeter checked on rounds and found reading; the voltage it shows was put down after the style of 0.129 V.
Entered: 130 V
